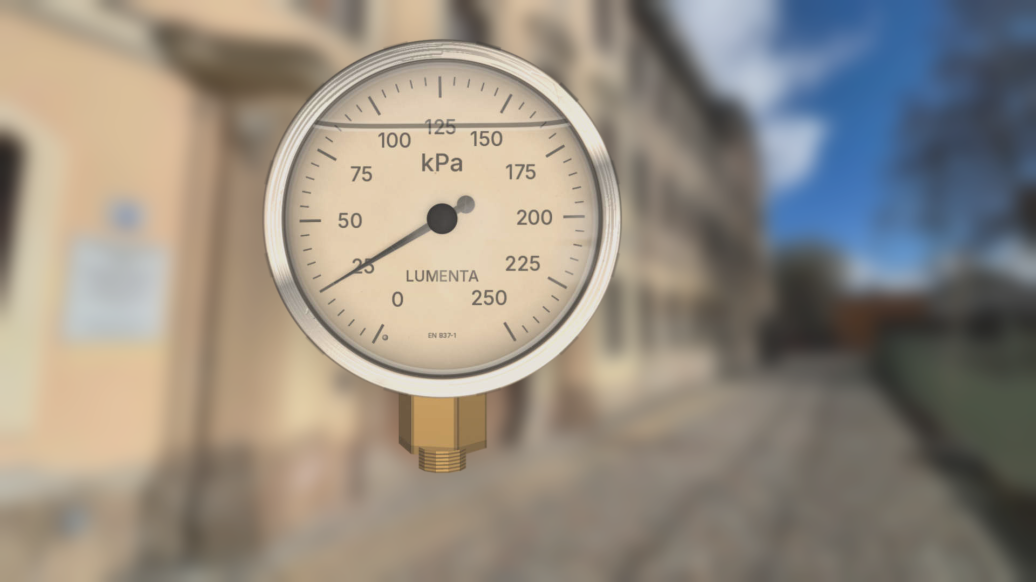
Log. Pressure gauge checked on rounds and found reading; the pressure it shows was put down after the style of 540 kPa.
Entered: 25 kPa
